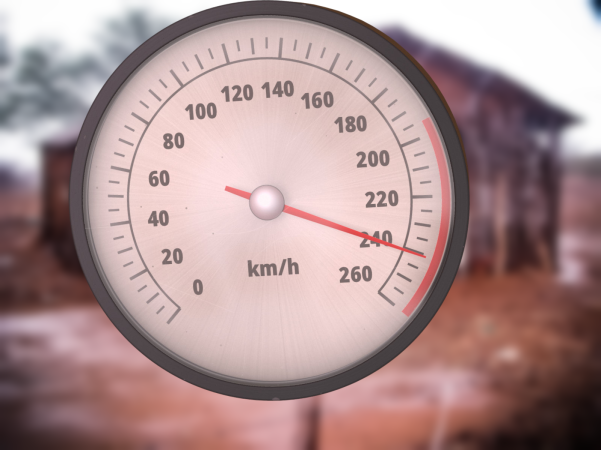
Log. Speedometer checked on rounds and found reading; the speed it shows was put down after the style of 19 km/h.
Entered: 240 km/h
